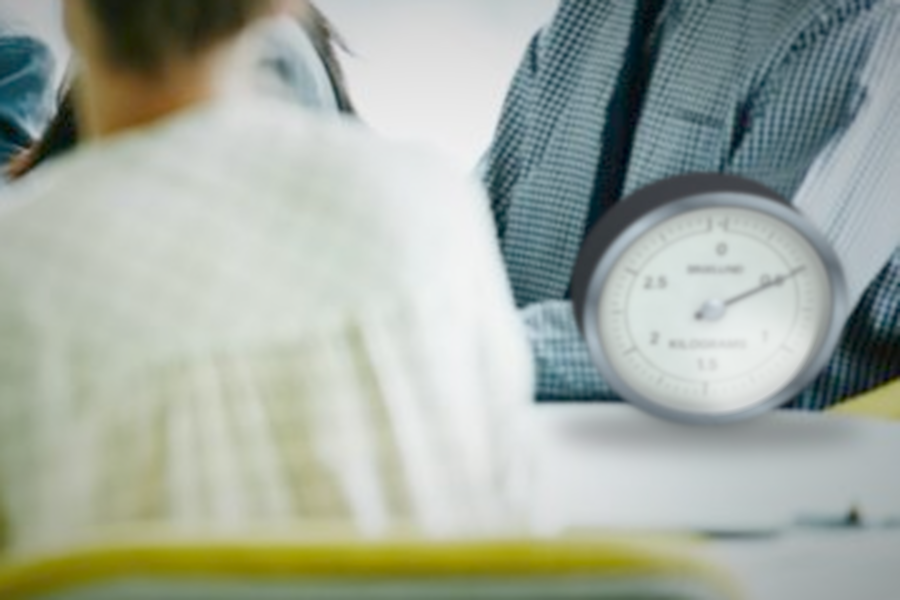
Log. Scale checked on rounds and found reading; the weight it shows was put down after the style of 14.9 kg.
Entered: 0.5 kg
